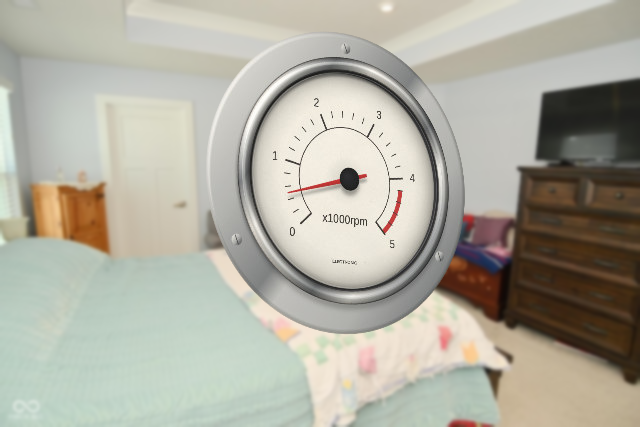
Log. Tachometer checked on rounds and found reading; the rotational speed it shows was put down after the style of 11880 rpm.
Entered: 500 rpm
